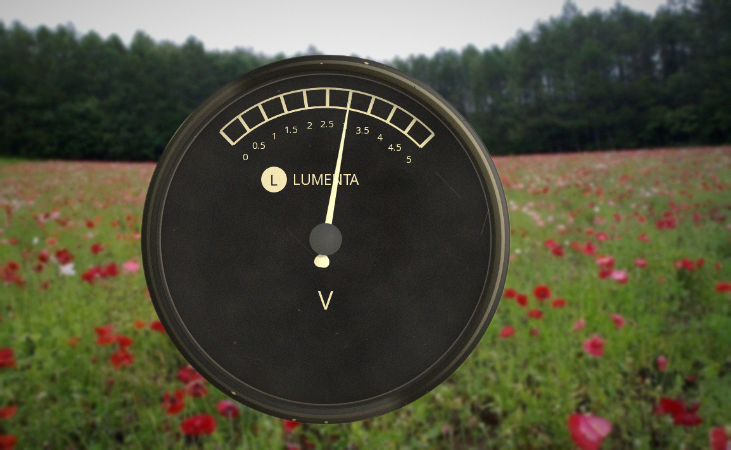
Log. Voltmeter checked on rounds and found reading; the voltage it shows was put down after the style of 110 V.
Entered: 3 V
